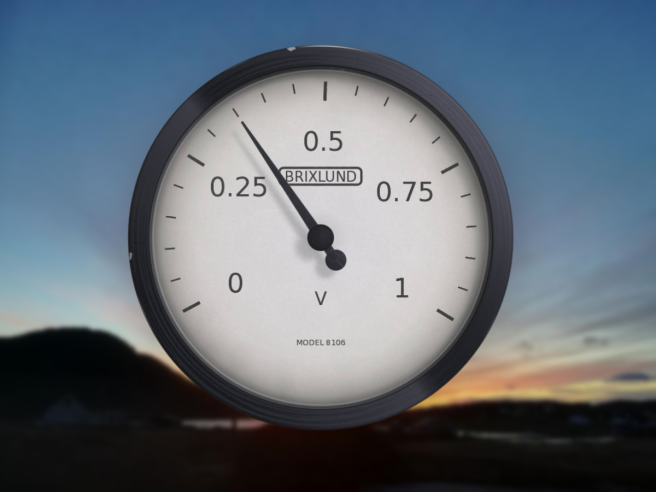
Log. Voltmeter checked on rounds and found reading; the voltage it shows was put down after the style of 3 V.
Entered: 0.35 V
